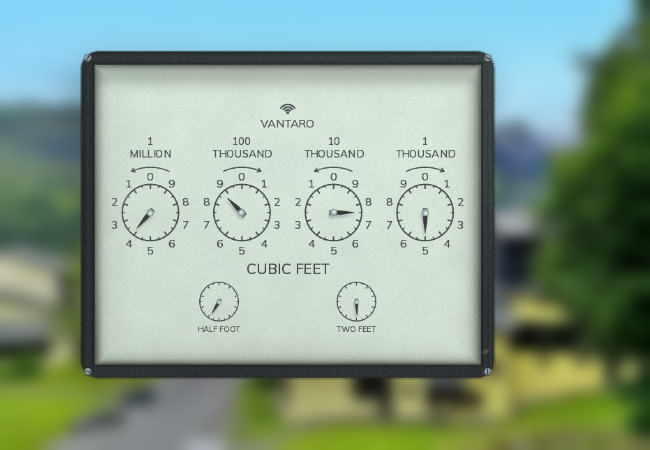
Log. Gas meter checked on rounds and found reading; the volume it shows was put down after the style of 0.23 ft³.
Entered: 387500 ft³
